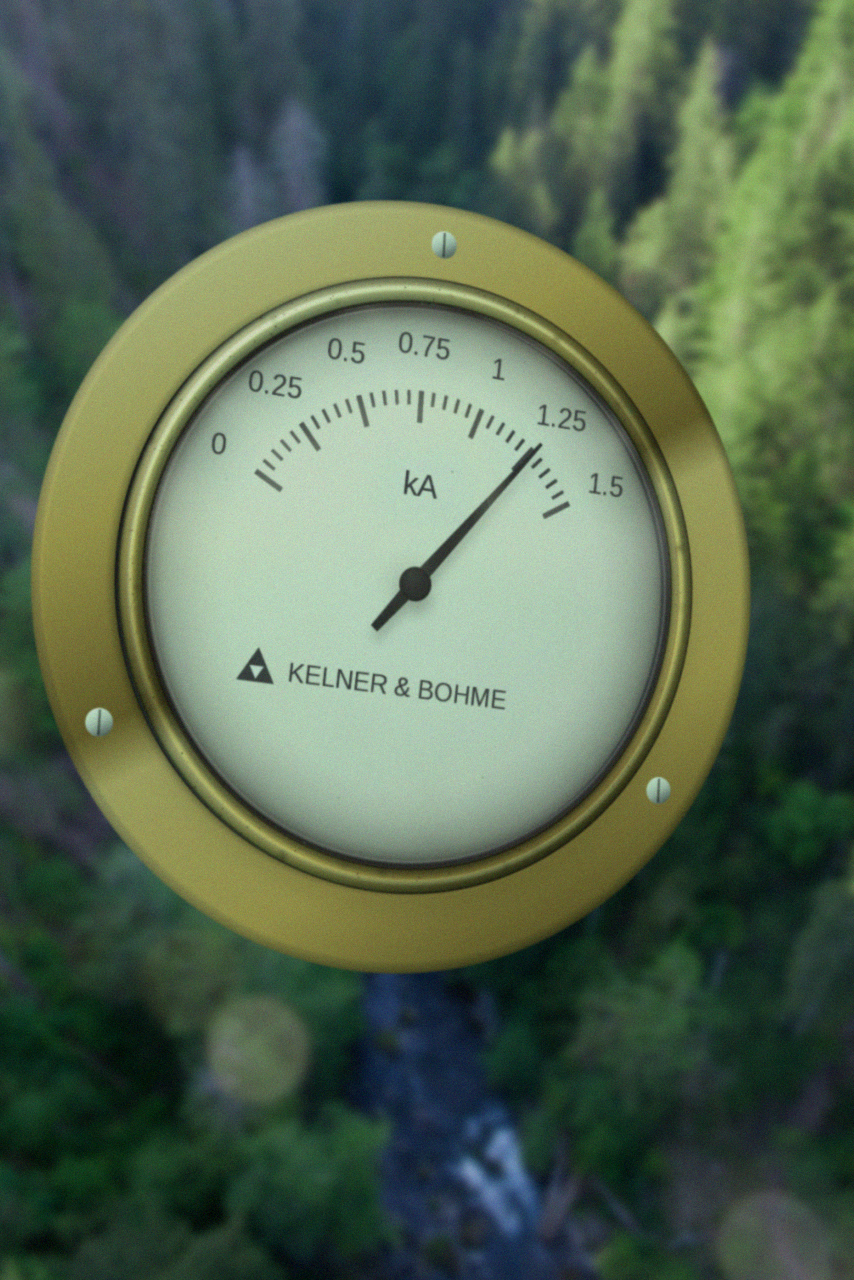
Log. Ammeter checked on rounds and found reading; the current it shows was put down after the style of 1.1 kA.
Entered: 1.25 kA
